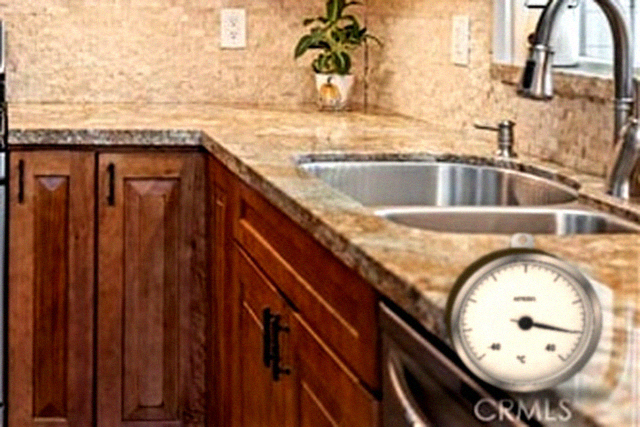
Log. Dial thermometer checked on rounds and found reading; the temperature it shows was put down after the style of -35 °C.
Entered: 30 °C
